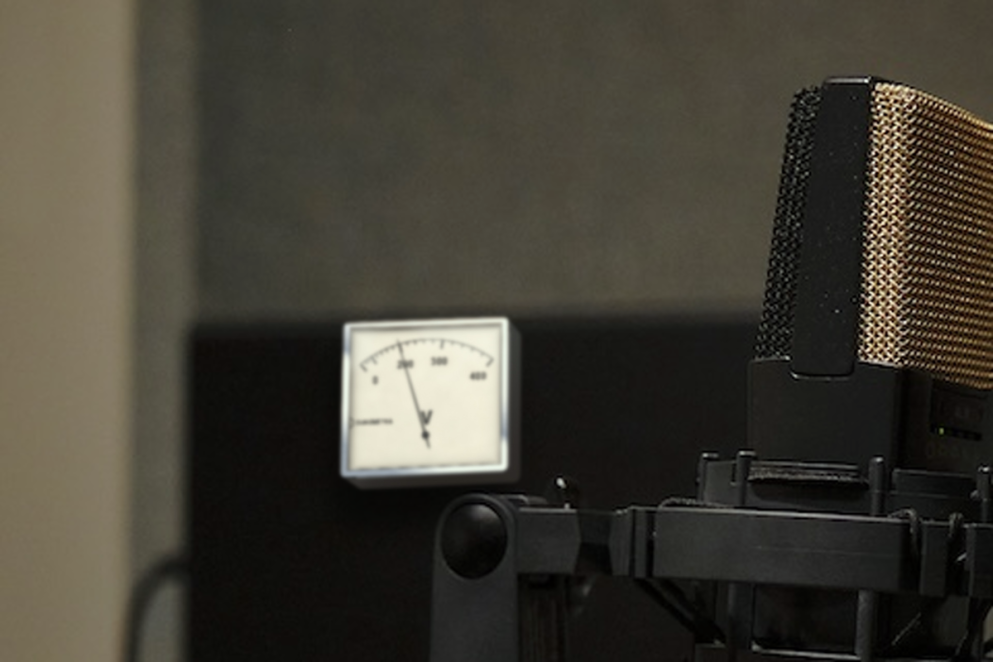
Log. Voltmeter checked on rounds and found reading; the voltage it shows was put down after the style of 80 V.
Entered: 200 V
